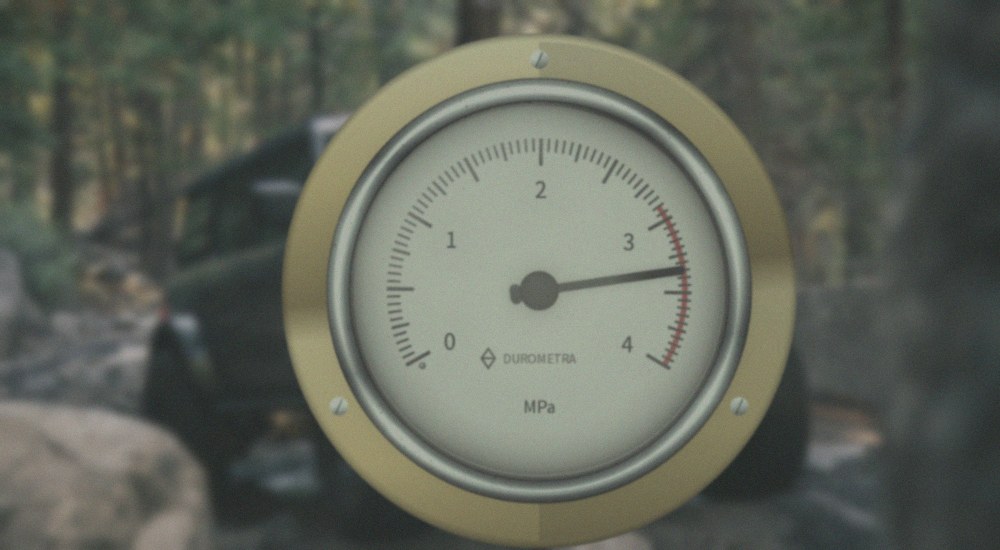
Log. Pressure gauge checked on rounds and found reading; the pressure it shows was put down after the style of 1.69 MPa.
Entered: 3.35 MPa
